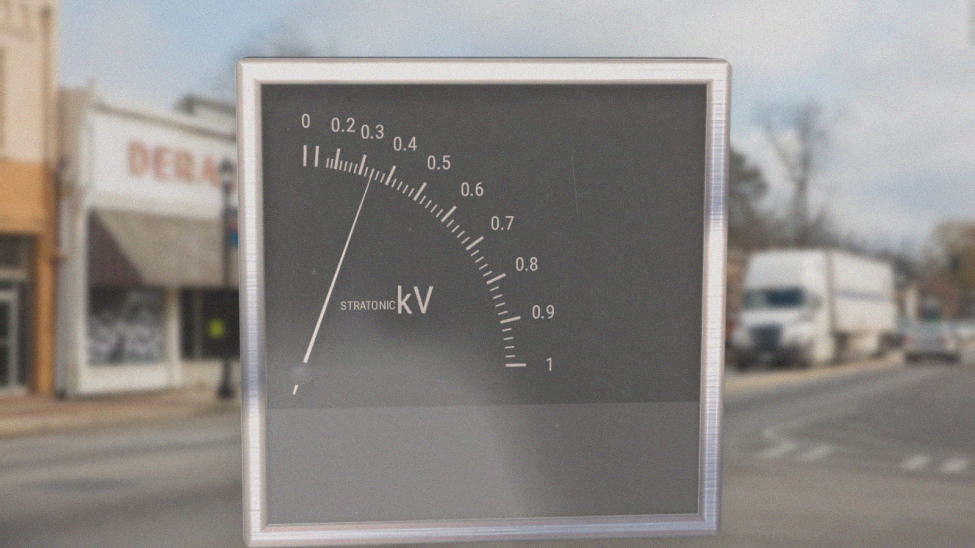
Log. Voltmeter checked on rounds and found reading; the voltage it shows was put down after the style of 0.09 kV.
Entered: 0.34 kV
